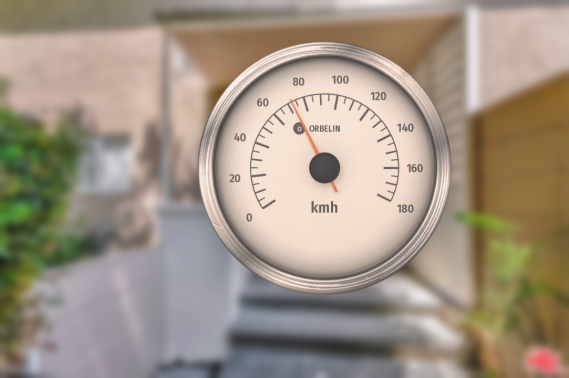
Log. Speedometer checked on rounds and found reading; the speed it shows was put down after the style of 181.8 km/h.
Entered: 72.5 km/h
